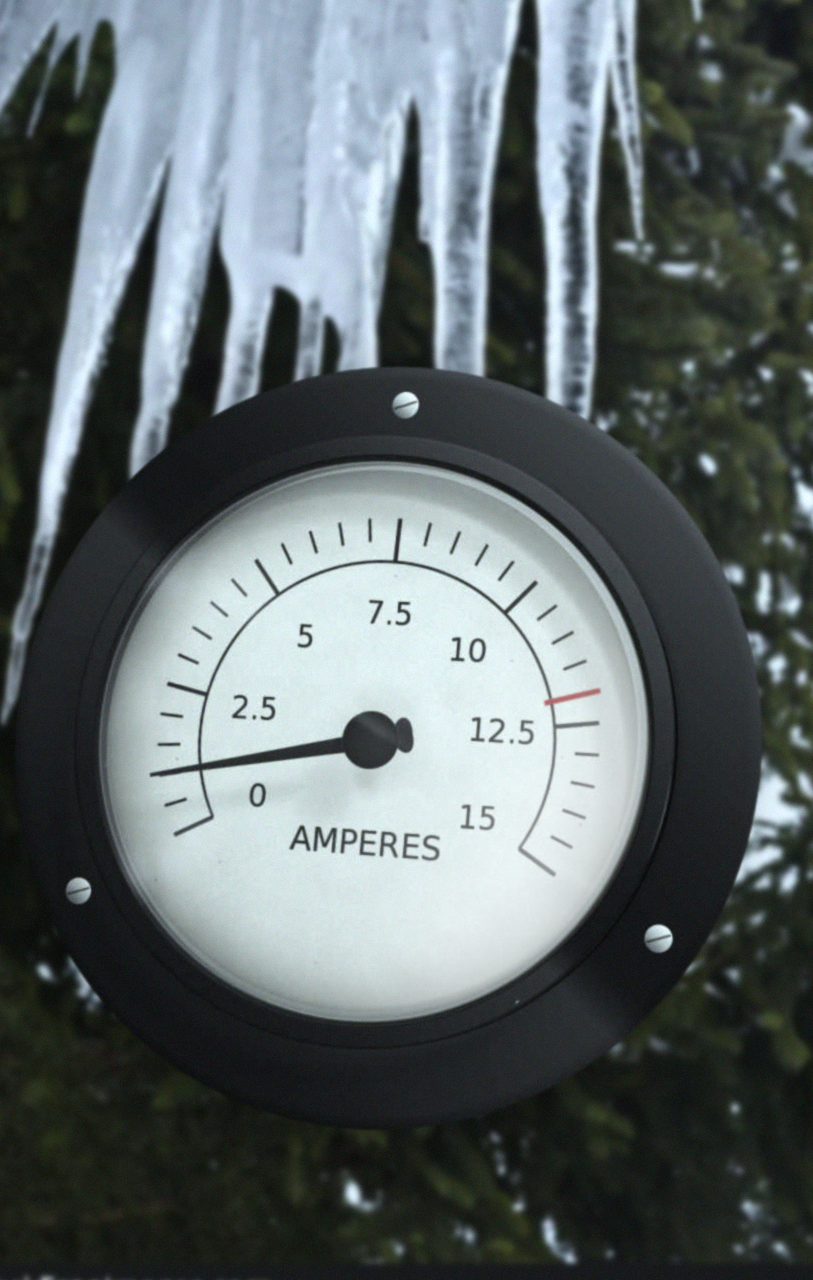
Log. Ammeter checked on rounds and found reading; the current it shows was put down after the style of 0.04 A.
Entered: 1 A
